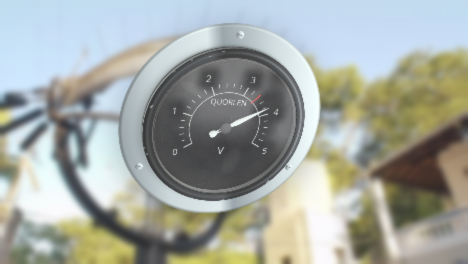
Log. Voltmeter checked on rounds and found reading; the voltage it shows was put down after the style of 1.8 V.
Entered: 3.8 V
